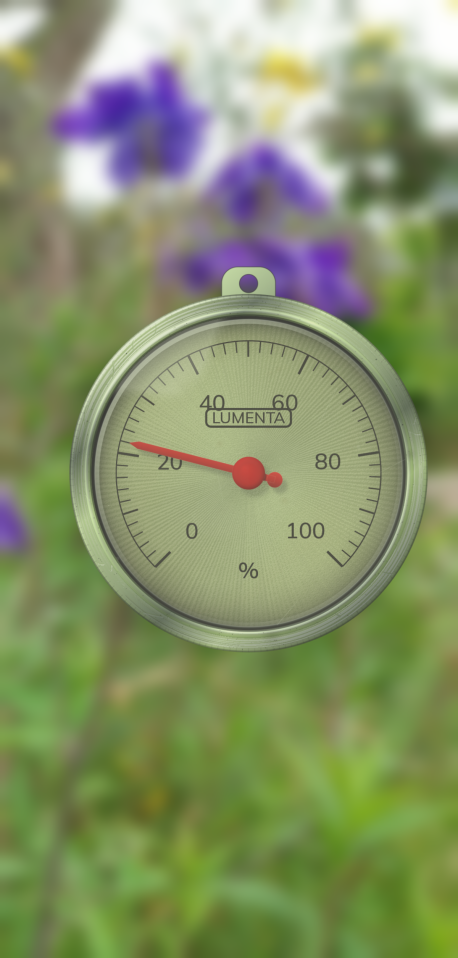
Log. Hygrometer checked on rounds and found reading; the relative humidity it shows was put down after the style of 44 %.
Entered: 22 %
